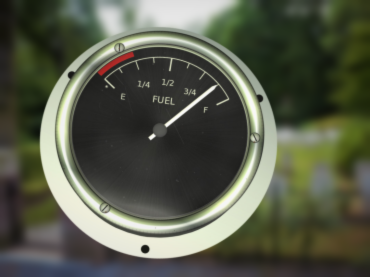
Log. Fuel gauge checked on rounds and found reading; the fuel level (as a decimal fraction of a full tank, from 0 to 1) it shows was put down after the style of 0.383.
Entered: 0.875
